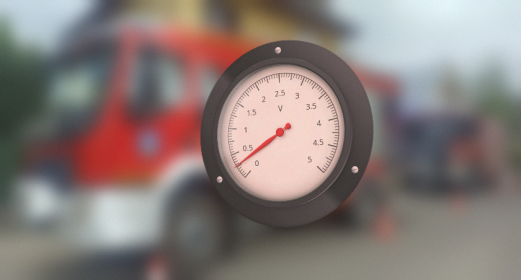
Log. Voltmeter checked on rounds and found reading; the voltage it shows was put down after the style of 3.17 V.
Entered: 0.25 V
